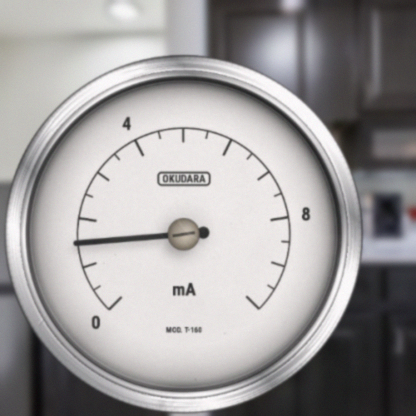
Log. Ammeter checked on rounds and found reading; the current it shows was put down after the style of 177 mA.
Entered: 1.5 mA
